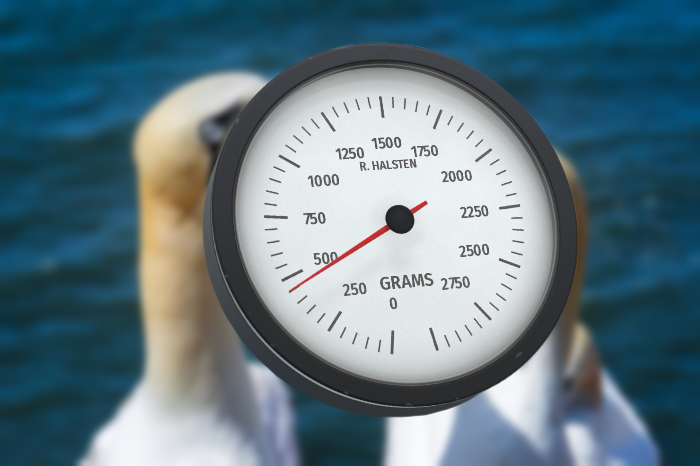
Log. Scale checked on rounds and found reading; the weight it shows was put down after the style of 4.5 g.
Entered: 450 g
